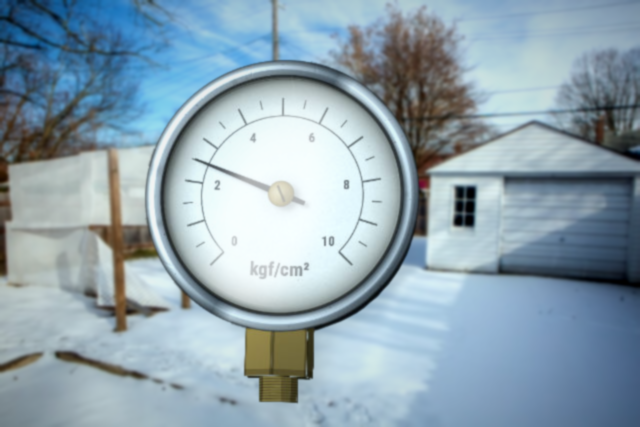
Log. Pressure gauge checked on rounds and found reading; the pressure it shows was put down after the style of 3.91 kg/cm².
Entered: 2.5 kg/cm²
